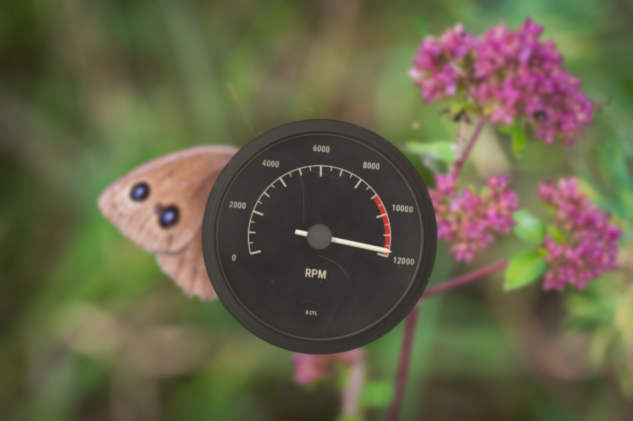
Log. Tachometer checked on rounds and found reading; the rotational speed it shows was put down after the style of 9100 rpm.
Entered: 11750 rpm
